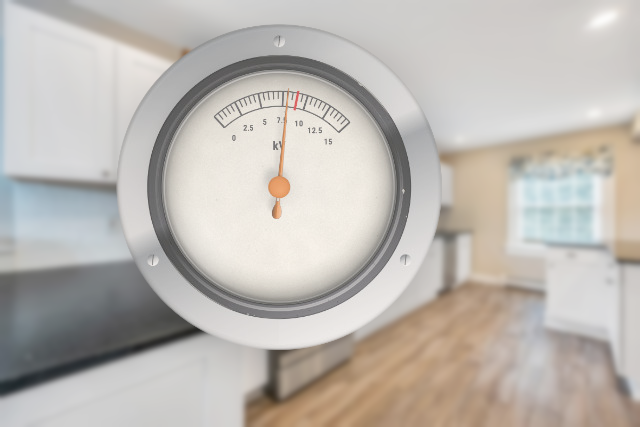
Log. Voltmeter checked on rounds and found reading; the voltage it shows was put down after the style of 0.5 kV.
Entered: 8 kV
